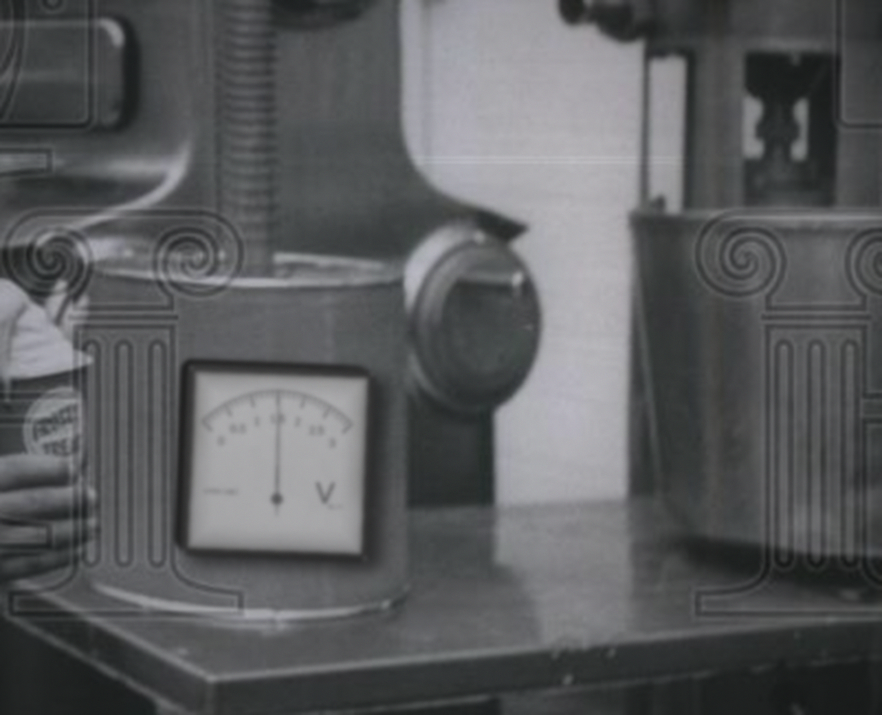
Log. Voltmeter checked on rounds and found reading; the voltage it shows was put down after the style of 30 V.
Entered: 1.5 V
